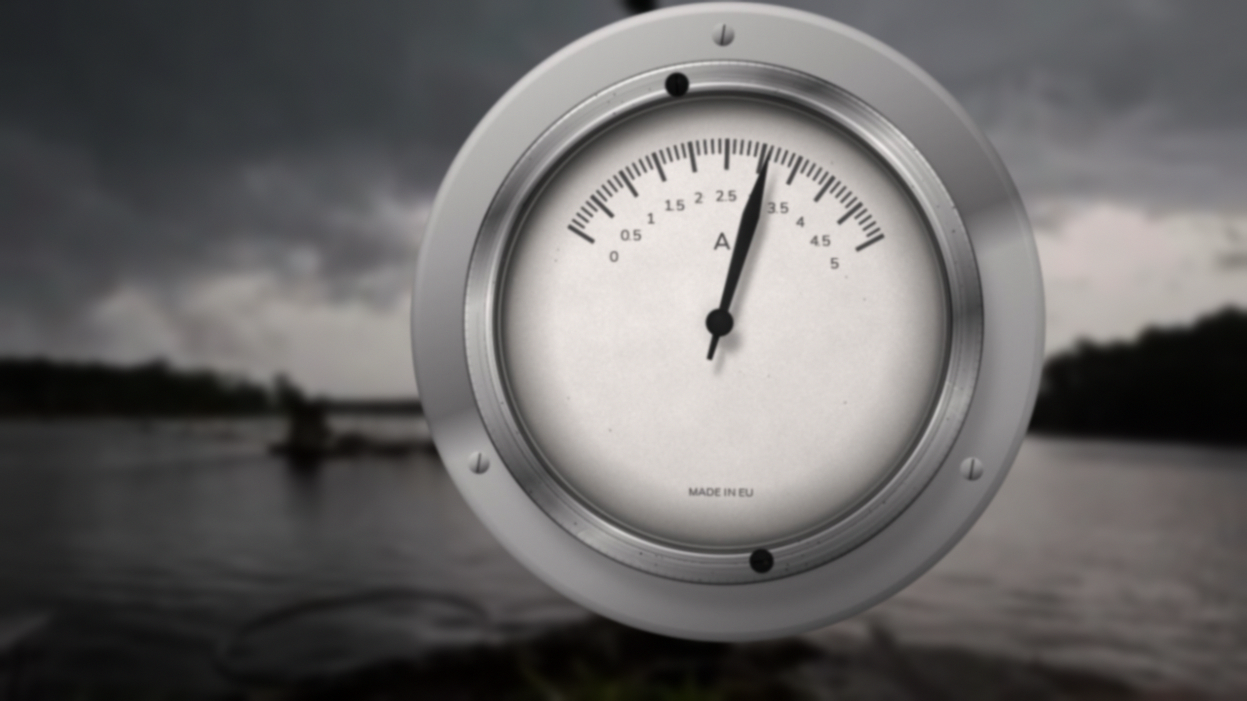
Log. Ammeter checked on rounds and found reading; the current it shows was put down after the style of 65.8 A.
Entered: 3.1 A
